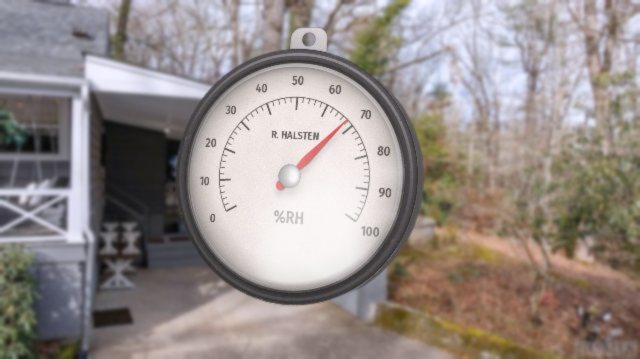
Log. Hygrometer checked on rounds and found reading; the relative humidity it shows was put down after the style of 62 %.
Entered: 68 %
